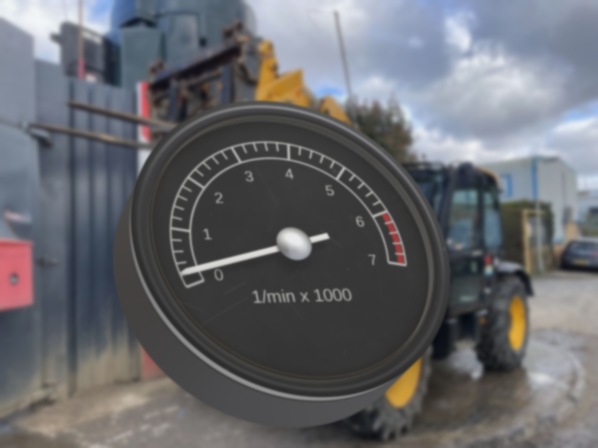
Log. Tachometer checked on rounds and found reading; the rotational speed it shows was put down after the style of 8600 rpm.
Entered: 200 rpm
